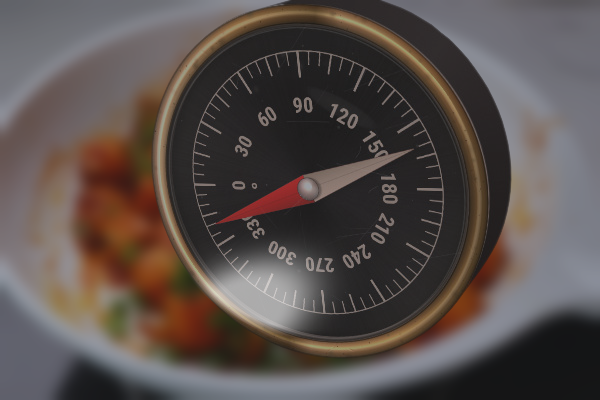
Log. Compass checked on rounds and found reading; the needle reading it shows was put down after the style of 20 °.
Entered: 340 °
